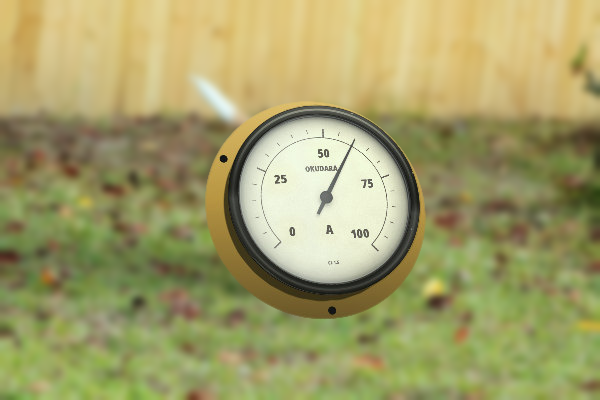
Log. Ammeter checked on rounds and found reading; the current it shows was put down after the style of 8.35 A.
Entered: 60 A
